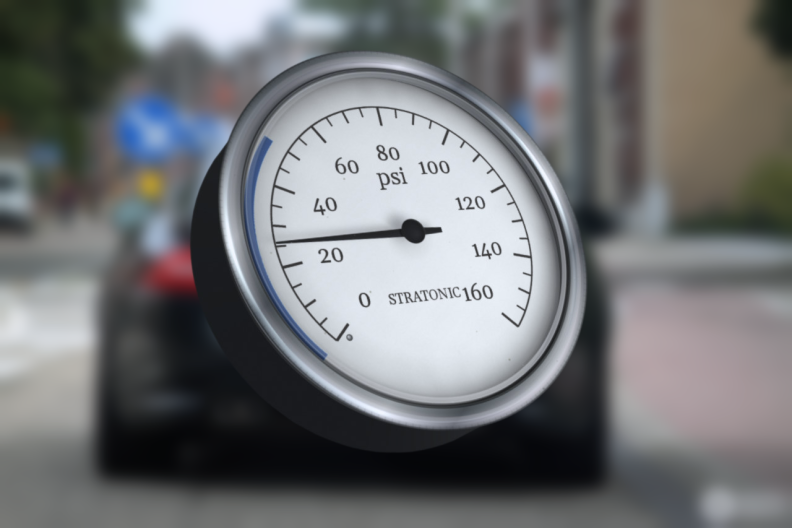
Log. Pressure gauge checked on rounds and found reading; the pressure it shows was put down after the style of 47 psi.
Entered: 25 psi
